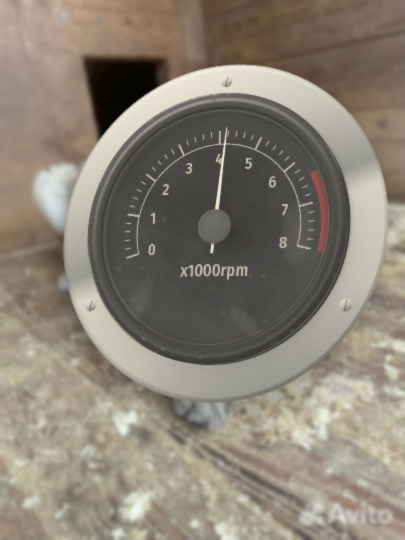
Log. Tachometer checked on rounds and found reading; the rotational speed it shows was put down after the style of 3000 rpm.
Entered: 4200 rpm
